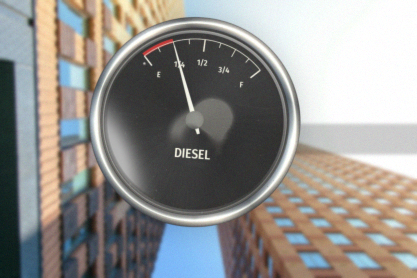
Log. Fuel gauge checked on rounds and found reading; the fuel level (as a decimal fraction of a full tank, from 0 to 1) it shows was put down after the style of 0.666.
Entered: 0.25
